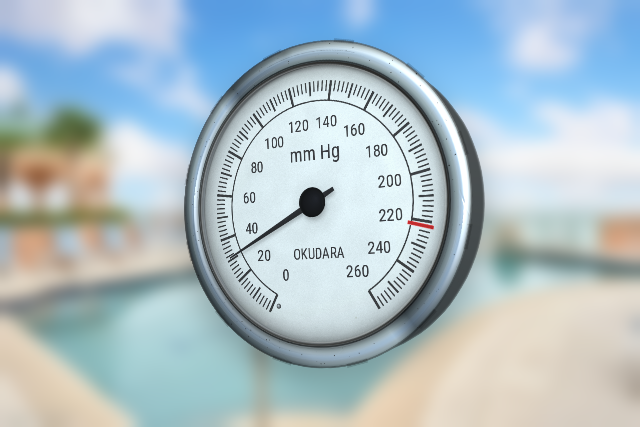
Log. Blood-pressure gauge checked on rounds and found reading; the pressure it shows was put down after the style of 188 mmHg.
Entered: 30 mmHg
